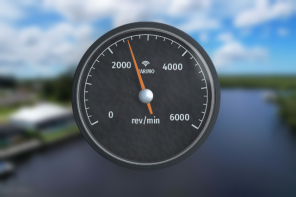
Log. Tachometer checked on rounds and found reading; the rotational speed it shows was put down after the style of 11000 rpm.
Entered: 2500 rpm
